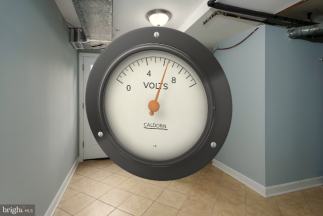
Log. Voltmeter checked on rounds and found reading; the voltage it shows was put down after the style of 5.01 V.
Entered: 6.5 V
